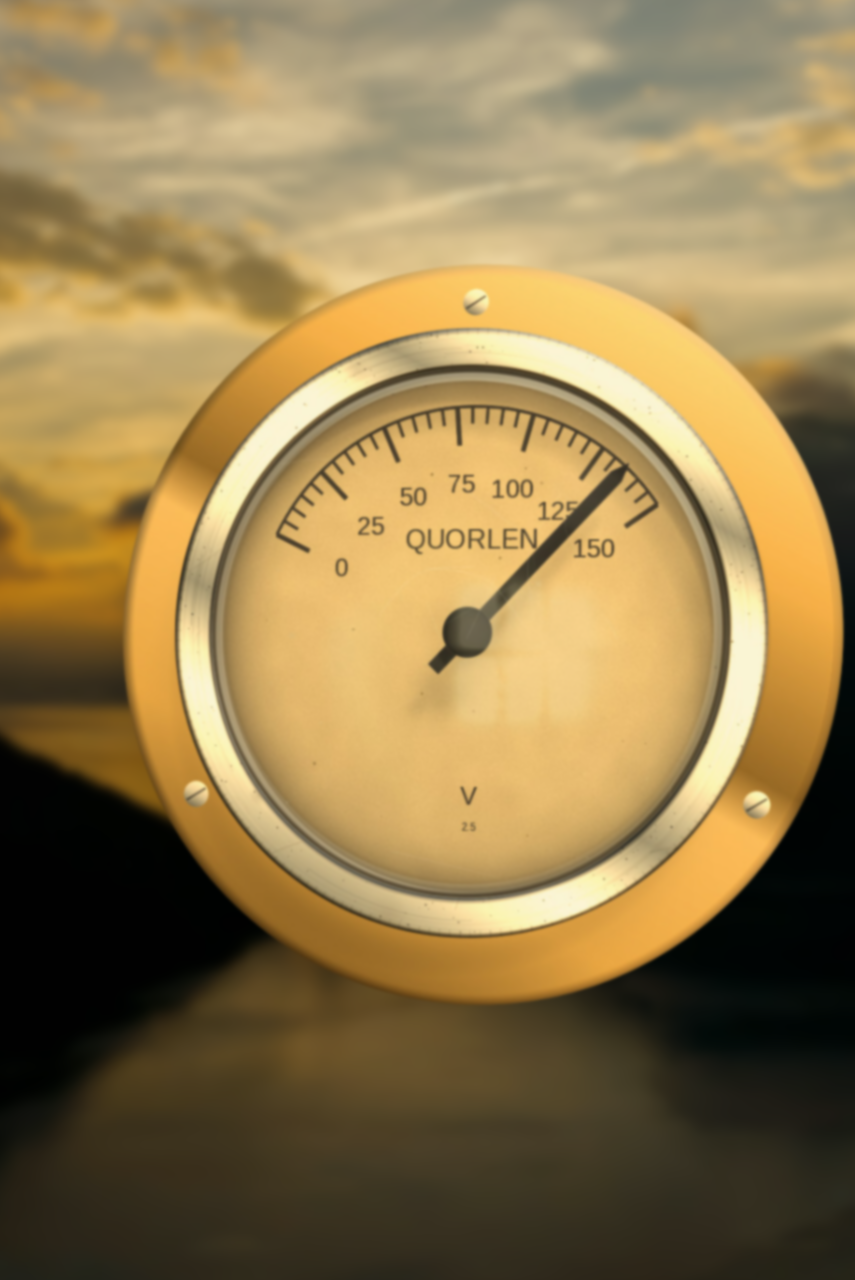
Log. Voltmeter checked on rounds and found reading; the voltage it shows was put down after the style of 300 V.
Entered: 135 V
